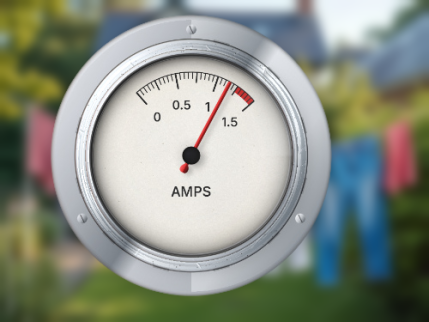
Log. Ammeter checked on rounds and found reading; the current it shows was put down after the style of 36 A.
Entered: 1.15 A
